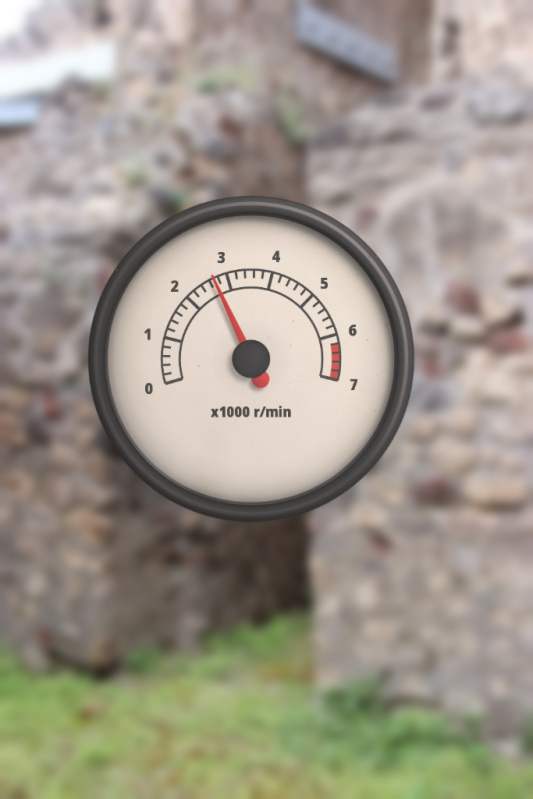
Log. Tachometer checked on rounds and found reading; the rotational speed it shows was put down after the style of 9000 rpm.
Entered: 2700 rpm
